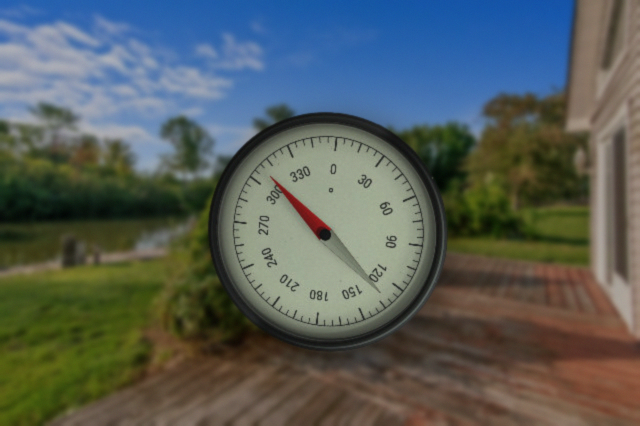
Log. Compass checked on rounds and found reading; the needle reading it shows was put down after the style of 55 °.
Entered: 310 °
